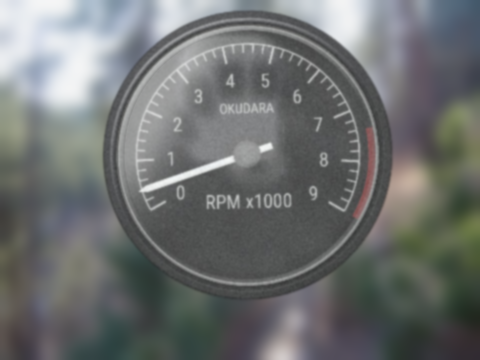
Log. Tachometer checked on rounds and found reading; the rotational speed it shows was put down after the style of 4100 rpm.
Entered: 400 rpm
